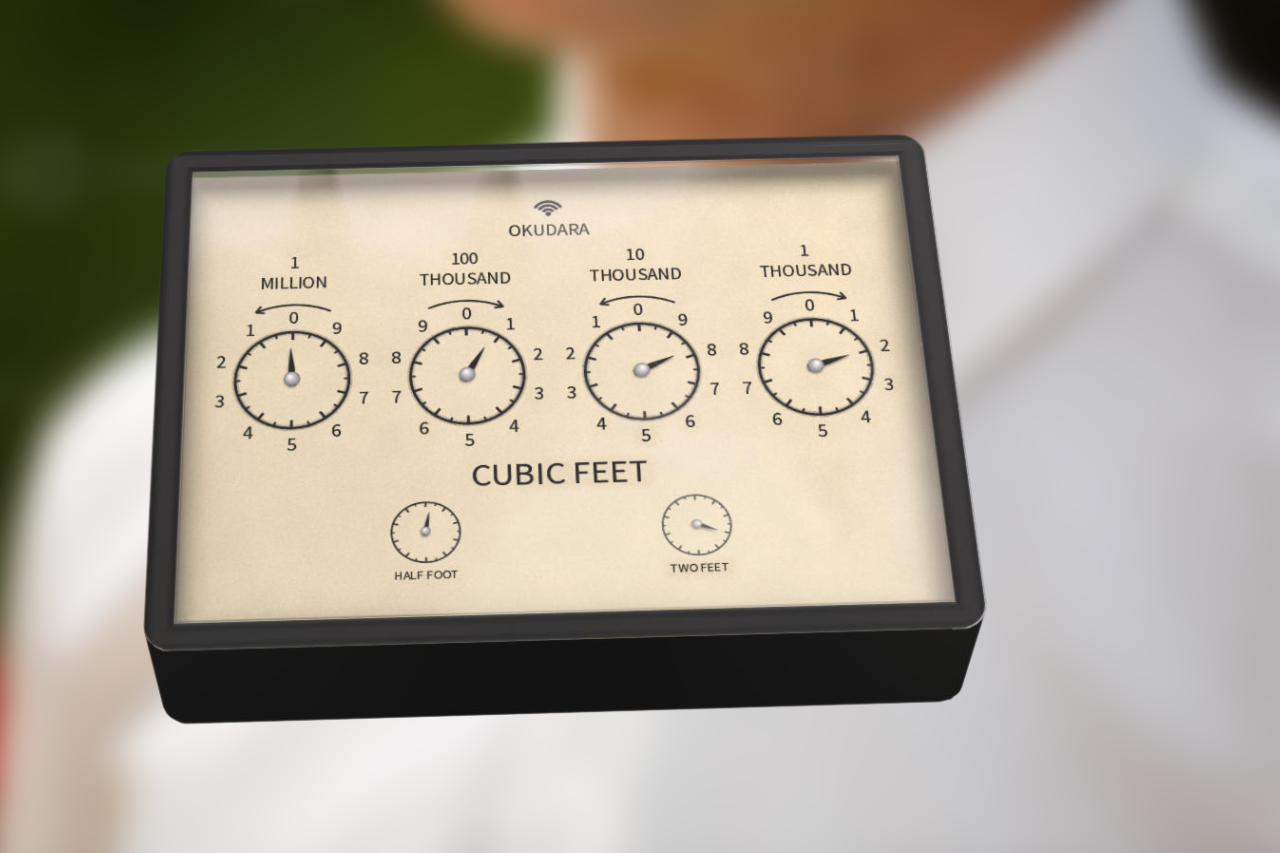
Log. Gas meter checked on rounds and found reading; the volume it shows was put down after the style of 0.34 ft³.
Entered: 8200 ft³
